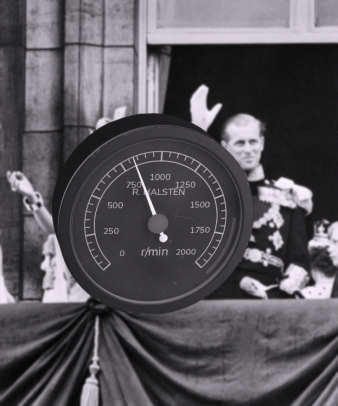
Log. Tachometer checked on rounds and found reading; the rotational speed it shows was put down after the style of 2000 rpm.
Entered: 825 rpm
